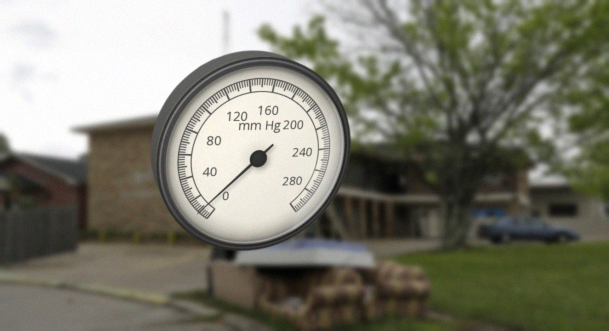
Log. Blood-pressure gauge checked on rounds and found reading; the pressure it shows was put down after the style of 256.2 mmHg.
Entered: 10 mmHg
